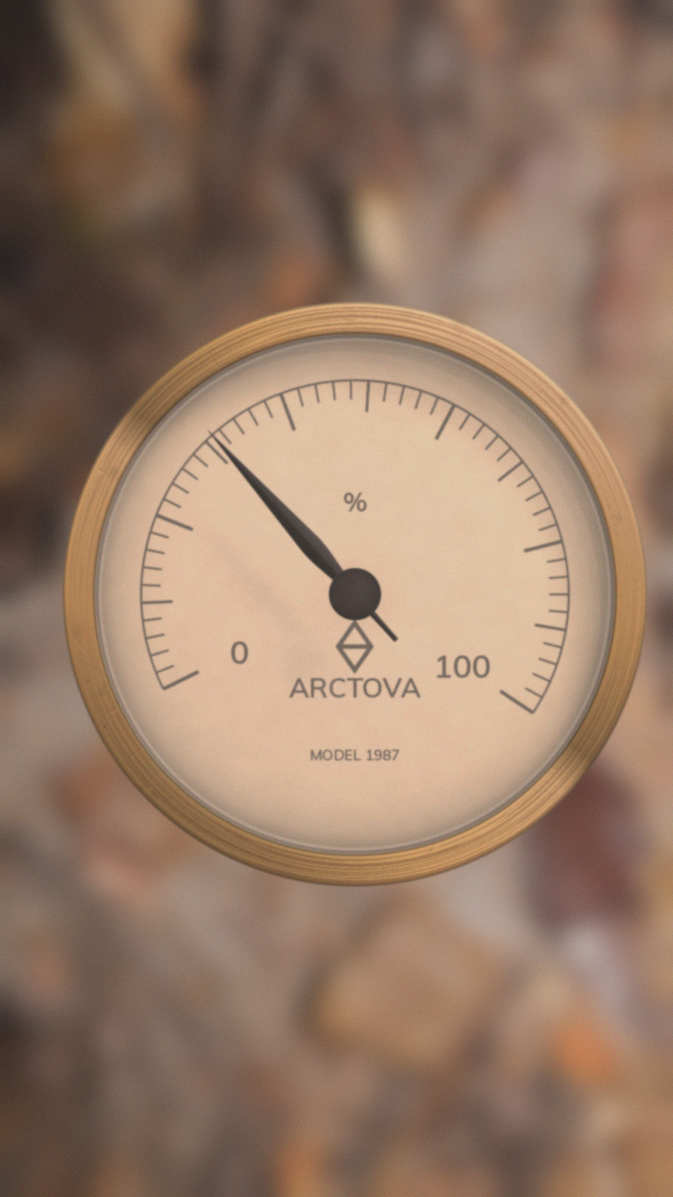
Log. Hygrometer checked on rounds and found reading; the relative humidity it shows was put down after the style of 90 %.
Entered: 31 %
